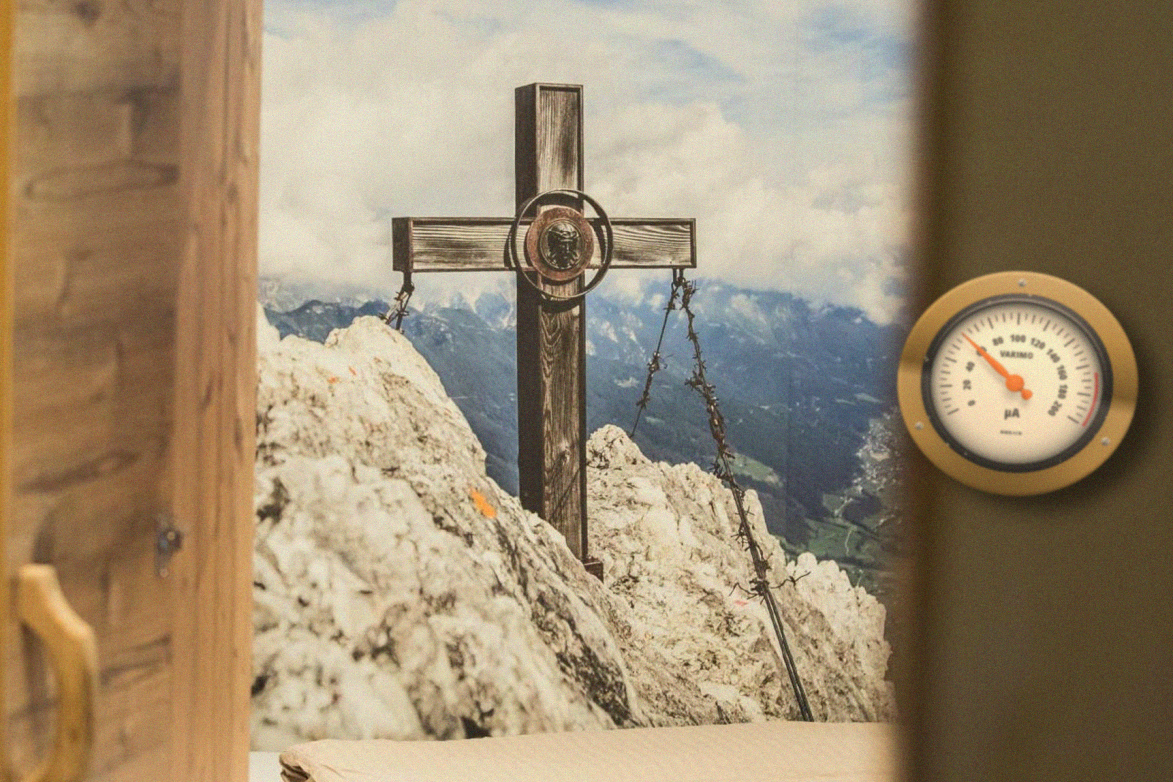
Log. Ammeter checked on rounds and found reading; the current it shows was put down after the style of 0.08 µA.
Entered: 60 µA
